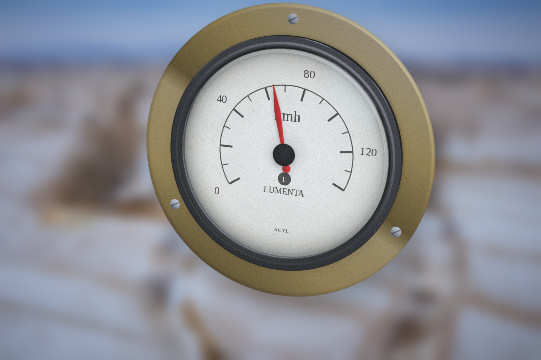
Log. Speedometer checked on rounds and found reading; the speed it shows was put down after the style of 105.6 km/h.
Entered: 65 km/h
